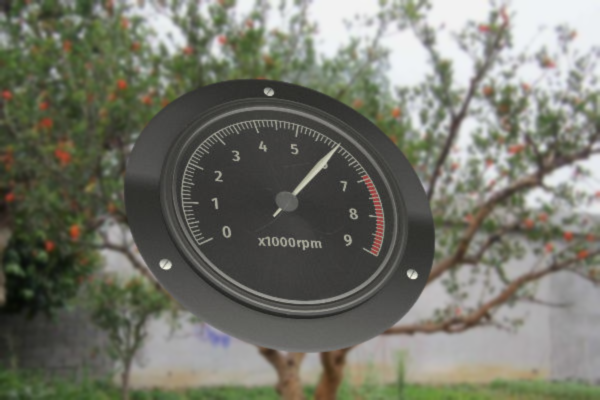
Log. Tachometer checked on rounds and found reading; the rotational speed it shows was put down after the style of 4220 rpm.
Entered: 6000 rpm
